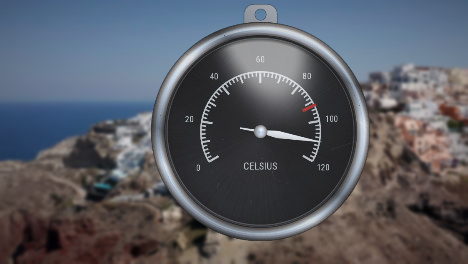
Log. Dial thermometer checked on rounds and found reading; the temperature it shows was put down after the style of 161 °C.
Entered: 110 °C
